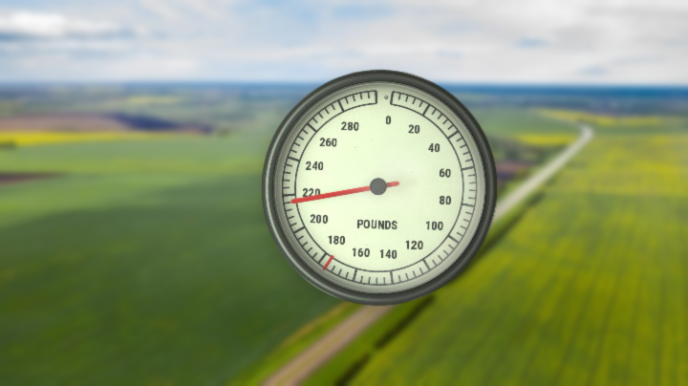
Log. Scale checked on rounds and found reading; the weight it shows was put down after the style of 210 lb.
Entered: 216 lb
